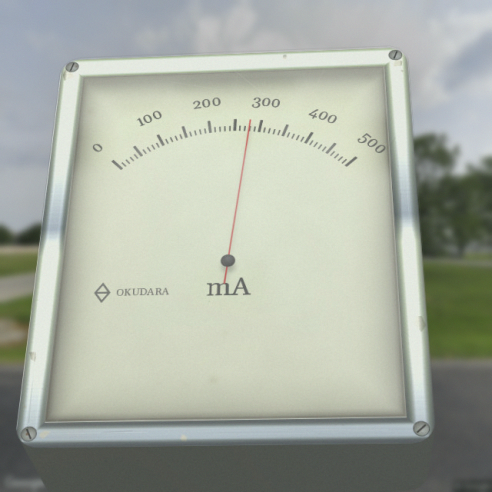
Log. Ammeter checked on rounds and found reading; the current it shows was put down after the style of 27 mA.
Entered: 280 mA
